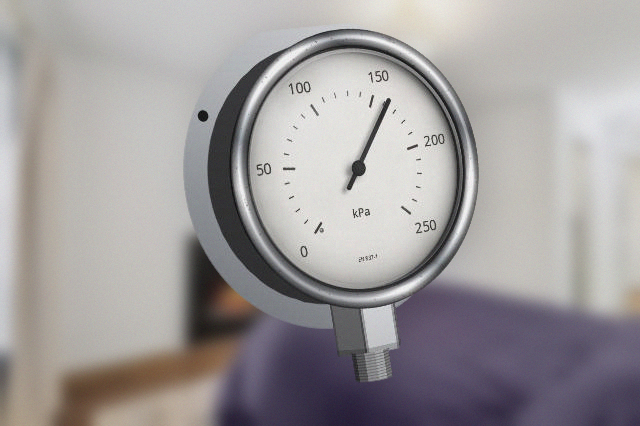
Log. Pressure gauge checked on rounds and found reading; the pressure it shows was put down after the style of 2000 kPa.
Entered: 160 kPa
